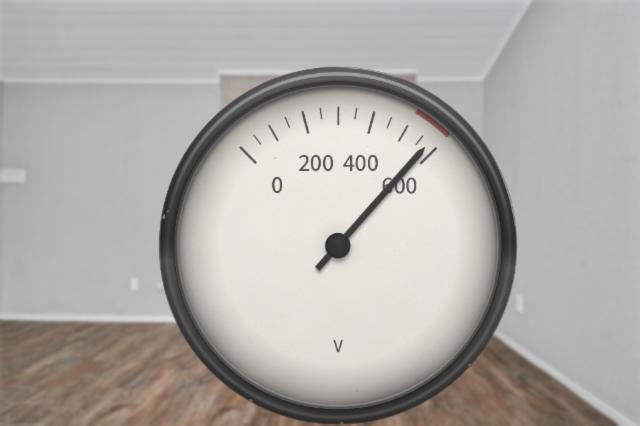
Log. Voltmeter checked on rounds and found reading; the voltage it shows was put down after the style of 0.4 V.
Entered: 575 V
